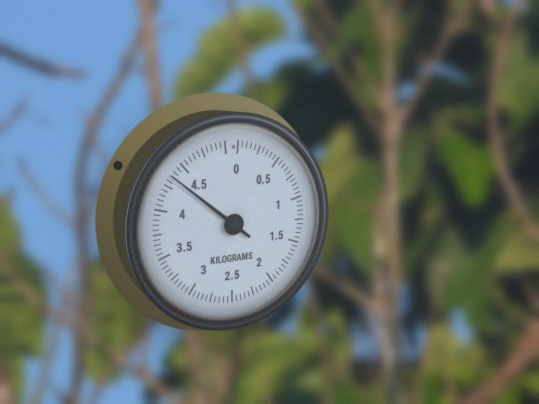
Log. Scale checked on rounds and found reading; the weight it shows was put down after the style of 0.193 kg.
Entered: 4.35 kg
